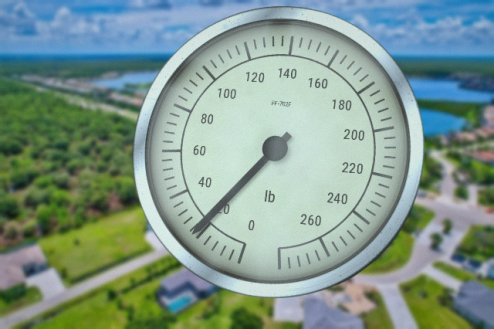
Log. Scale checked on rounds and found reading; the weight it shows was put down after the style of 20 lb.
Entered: 22 lb
